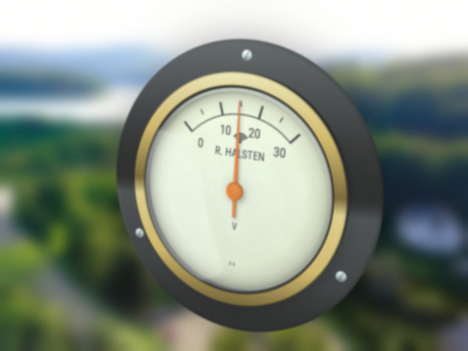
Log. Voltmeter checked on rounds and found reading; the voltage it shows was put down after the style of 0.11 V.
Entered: 15 V
